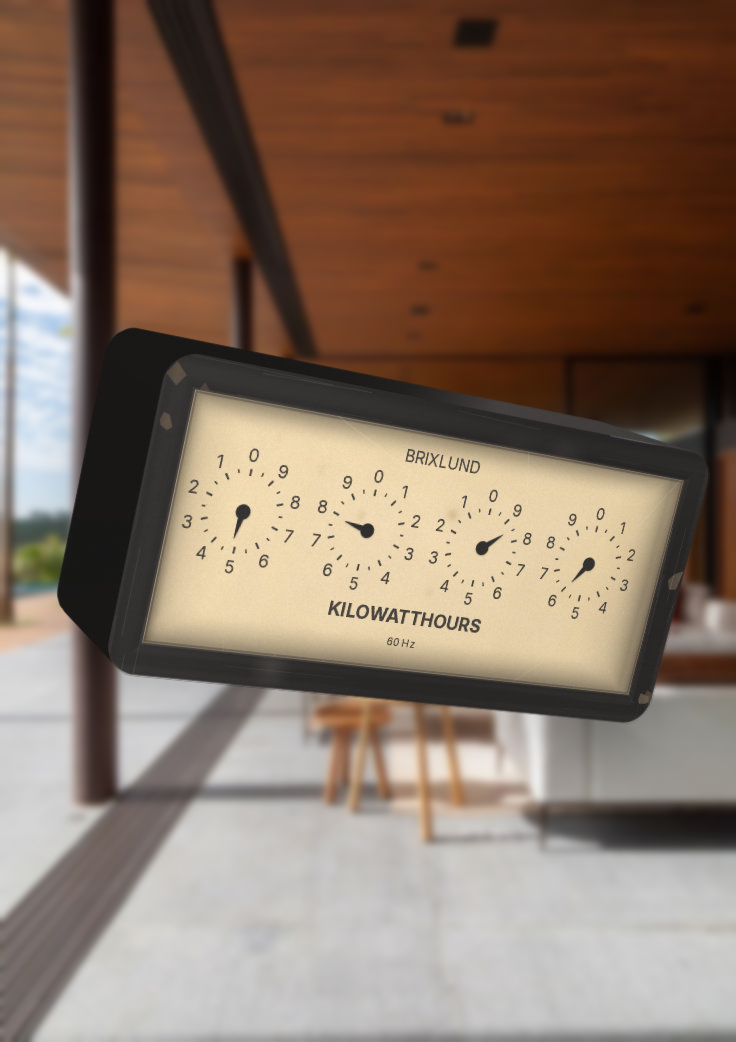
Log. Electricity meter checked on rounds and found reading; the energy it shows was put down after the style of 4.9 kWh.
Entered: 4786 kWh
